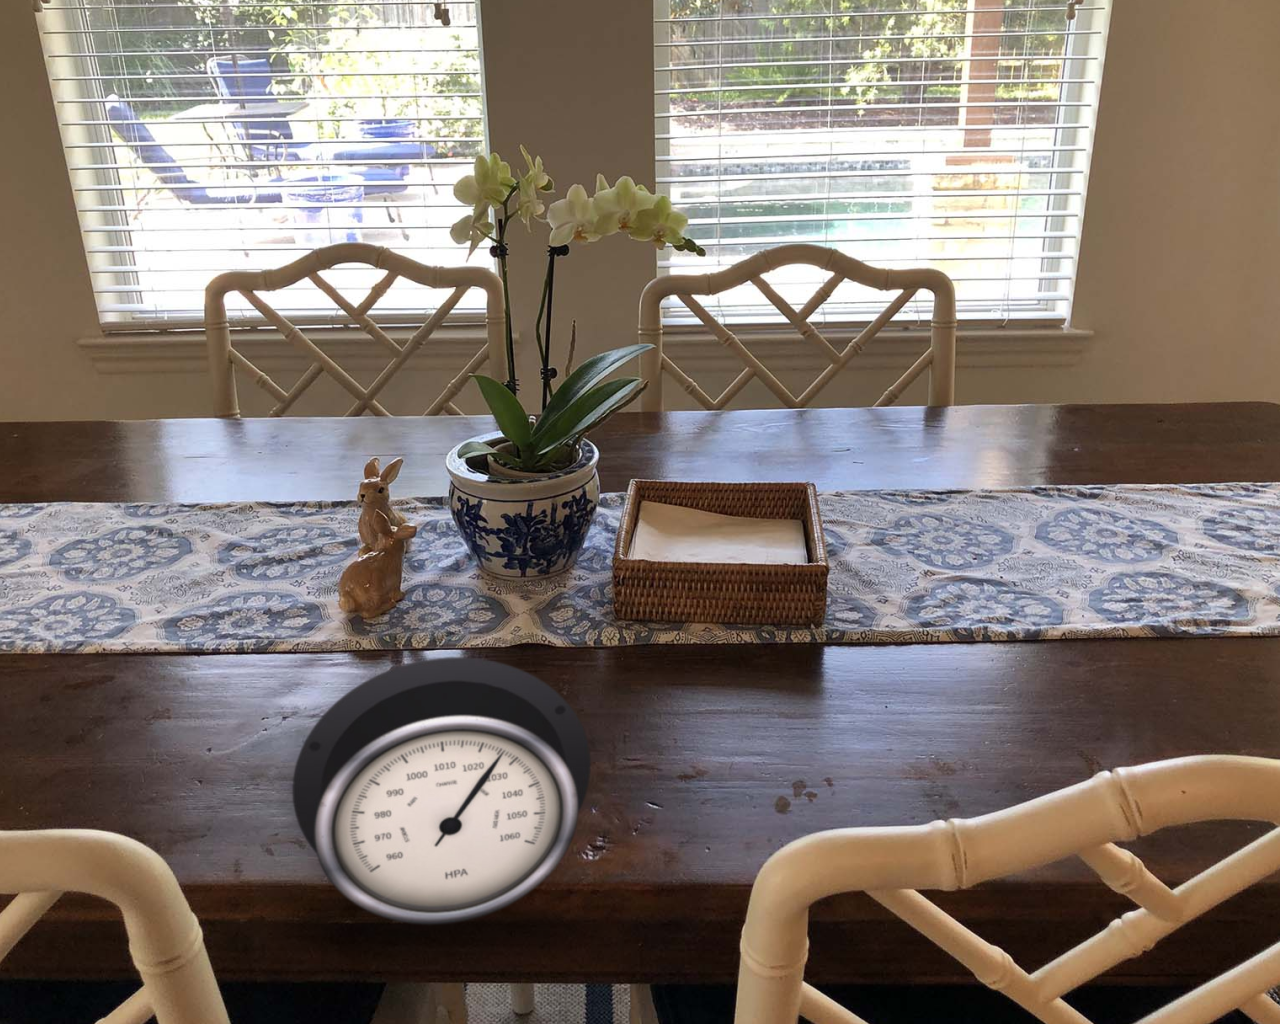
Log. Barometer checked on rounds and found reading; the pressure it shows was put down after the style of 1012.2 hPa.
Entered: 1025 hPa
